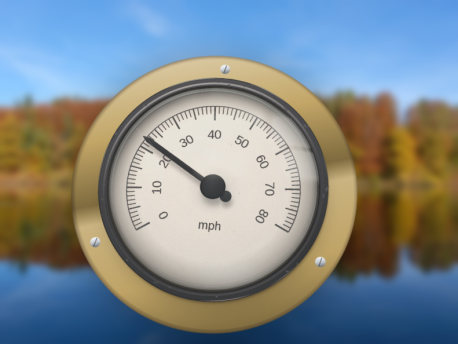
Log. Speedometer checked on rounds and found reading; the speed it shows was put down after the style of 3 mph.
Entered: 22 mph
